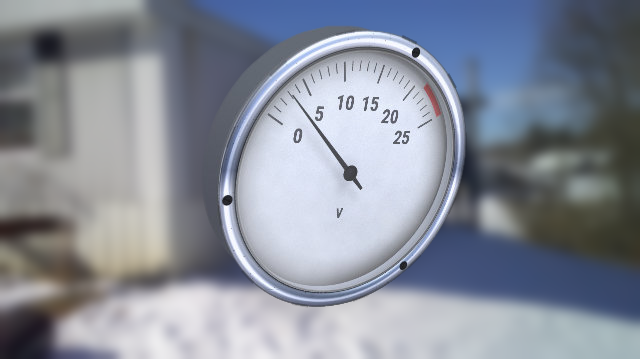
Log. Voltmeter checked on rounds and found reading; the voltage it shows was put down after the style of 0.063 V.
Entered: 3 V
